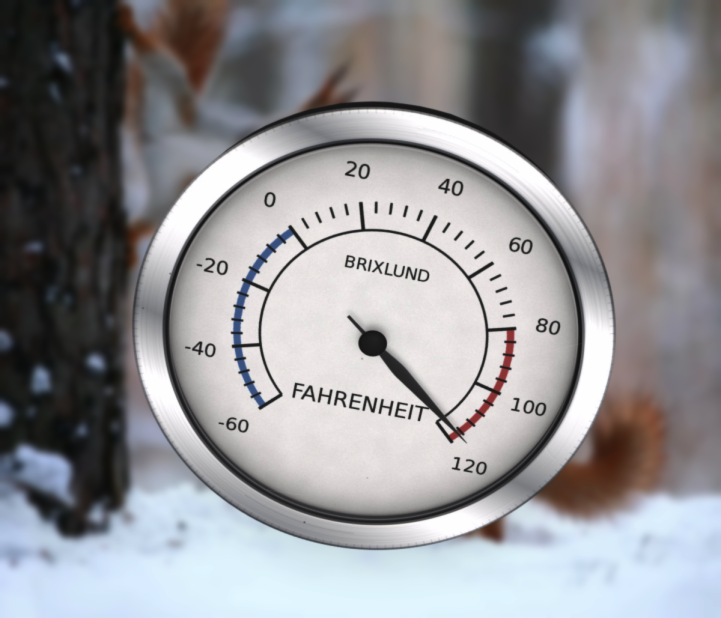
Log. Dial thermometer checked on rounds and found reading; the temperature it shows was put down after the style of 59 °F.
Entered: 116 °F
